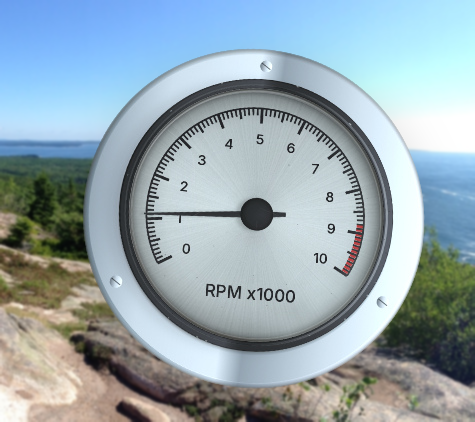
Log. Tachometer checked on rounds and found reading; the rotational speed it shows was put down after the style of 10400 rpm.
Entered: 1100 rpm
